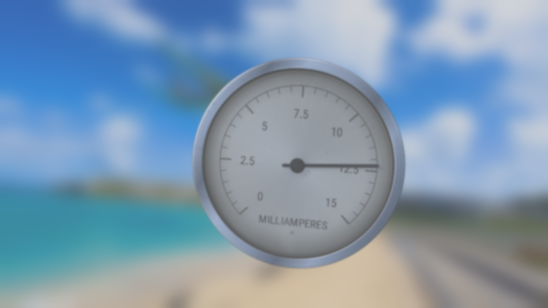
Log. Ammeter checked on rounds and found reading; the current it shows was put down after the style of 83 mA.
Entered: 12.25 mA
